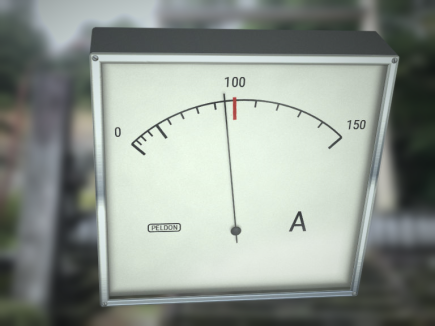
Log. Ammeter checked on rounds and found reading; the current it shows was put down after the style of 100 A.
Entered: 95 A
